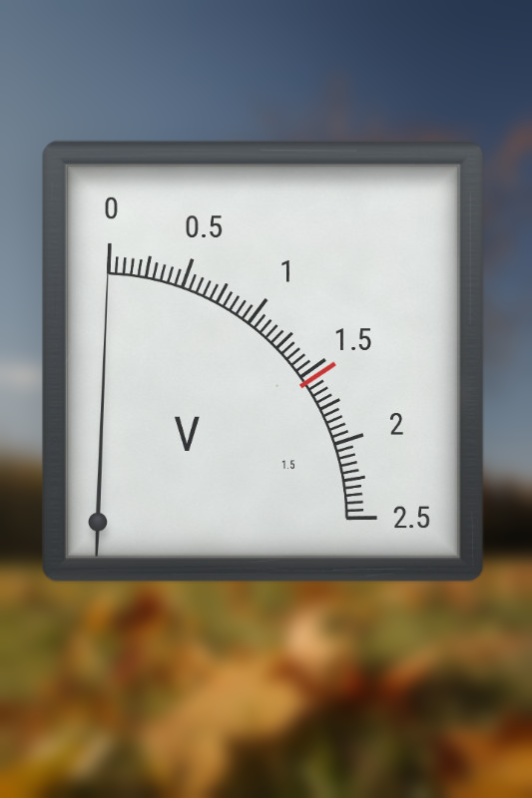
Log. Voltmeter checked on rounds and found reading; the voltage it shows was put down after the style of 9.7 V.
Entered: 0 V
